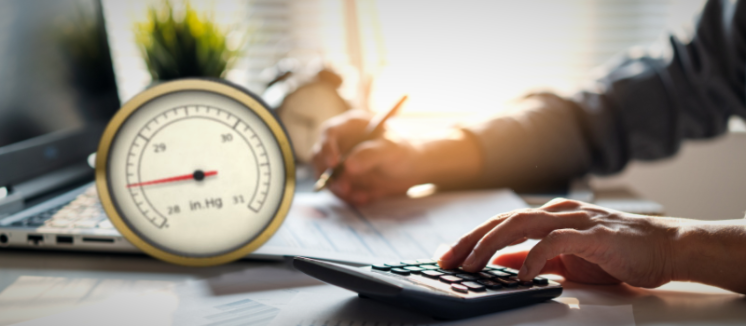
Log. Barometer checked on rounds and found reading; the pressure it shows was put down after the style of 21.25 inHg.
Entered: 28.5 inHg
